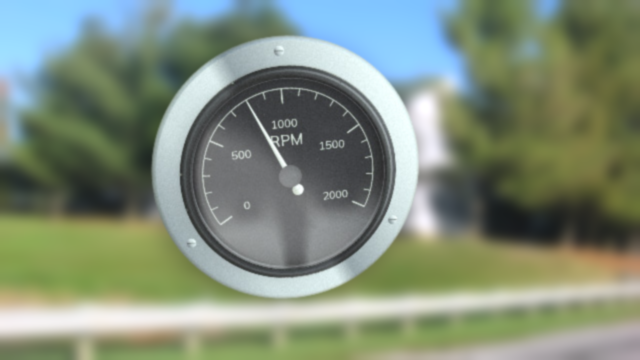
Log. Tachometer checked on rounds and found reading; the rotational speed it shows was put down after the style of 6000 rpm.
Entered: 800 rpm
